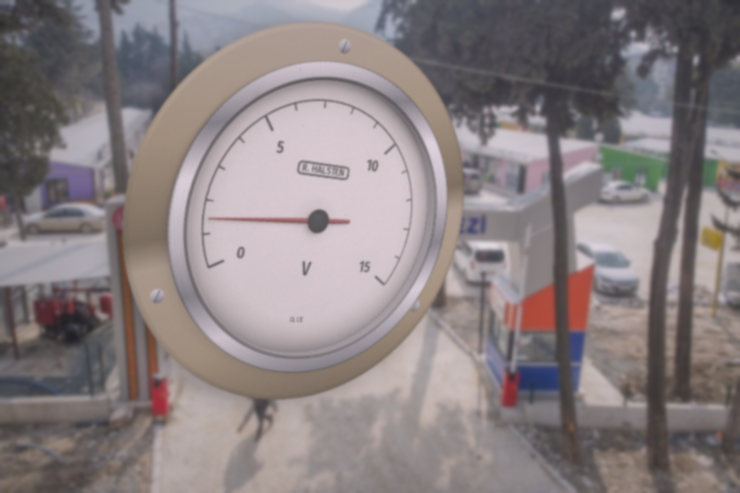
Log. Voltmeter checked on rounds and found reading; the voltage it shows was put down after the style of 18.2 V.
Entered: 1.5 V
